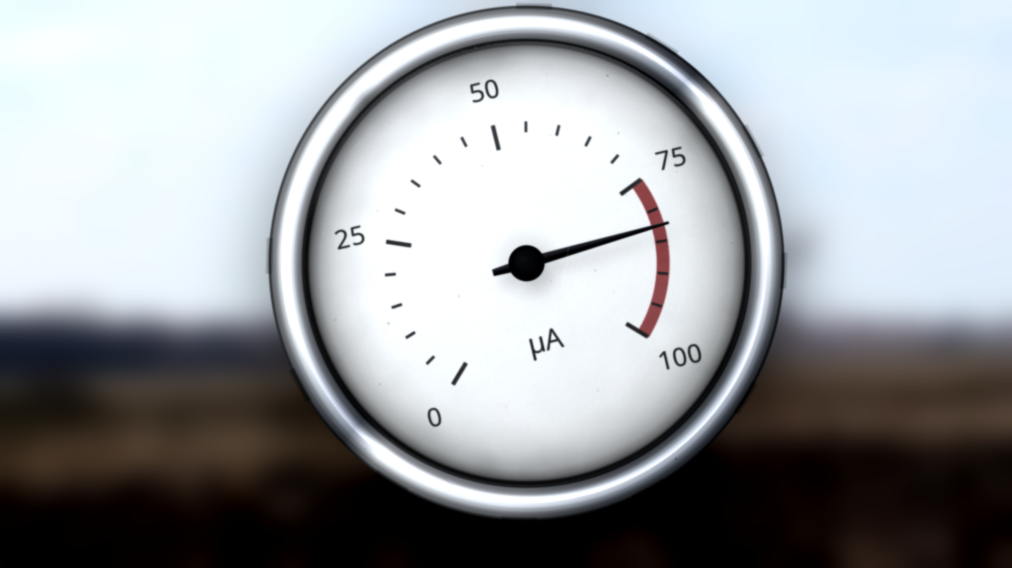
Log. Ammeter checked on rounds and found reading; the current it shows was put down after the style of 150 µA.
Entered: 82.5 µA
